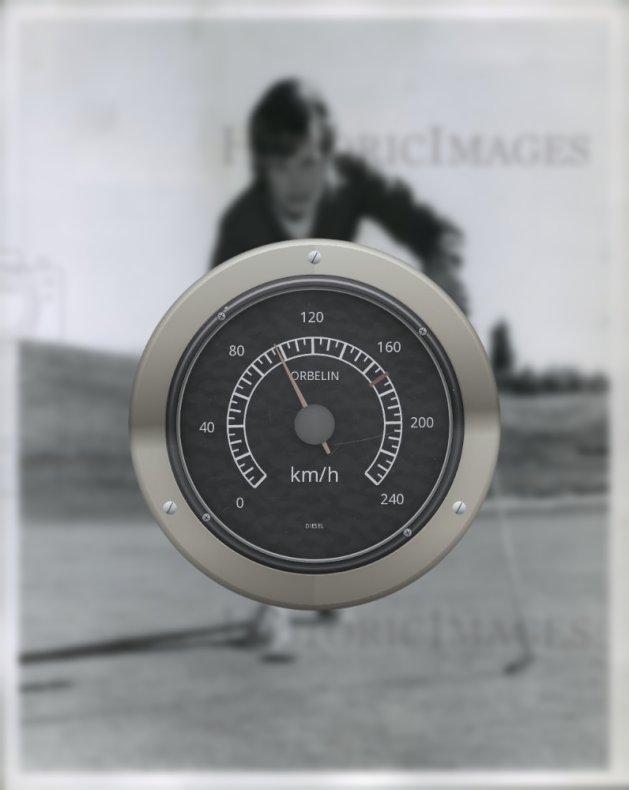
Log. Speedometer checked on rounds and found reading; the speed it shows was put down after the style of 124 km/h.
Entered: 97.5 km/h
